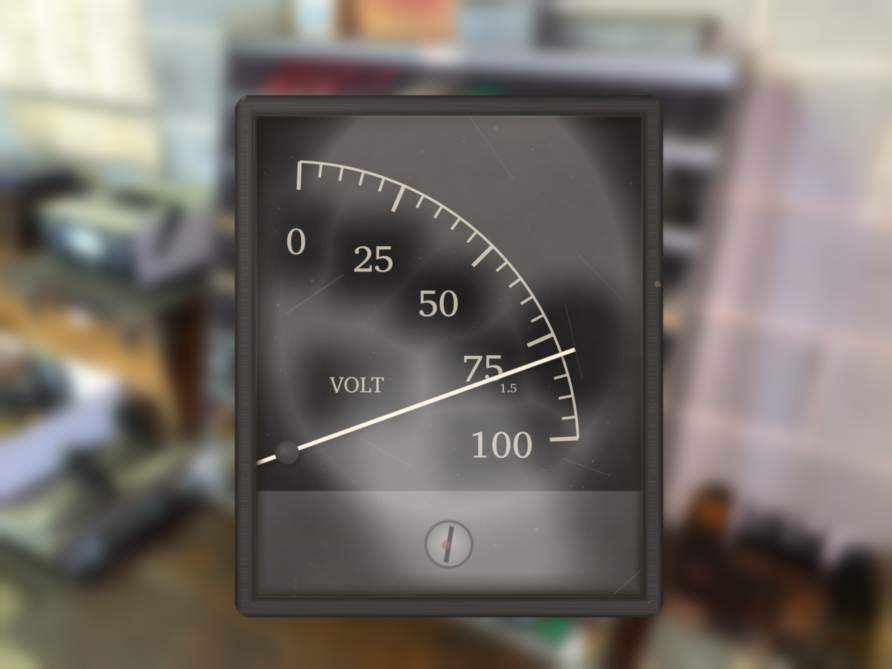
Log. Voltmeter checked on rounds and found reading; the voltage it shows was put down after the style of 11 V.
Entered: 80 V
